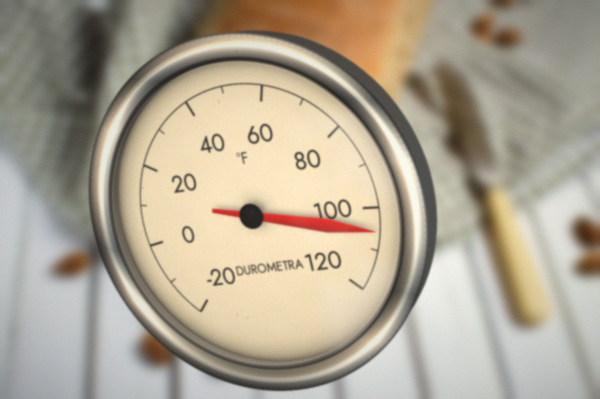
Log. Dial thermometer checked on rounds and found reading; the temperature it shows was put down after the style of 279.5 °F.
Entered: 105 °F
